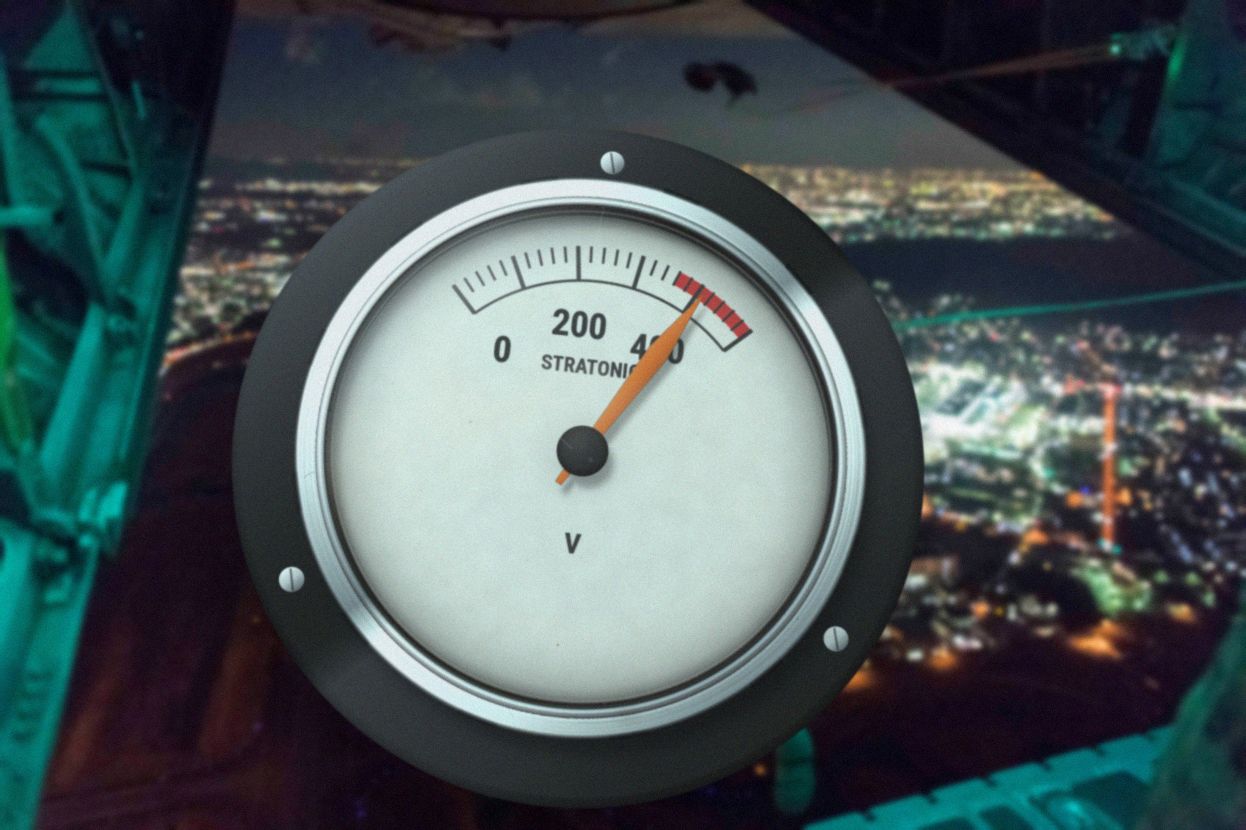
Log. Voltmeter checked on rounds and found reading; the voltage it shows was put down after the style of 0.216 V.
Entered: 410 V
